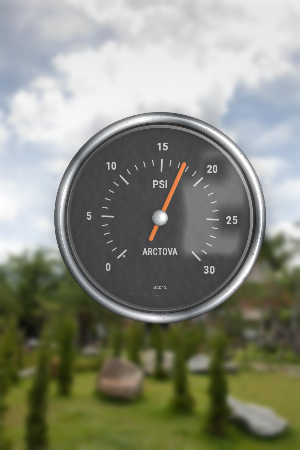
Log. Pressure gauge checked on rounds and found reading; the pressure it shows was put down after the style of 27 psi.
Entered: 17.5 psi
